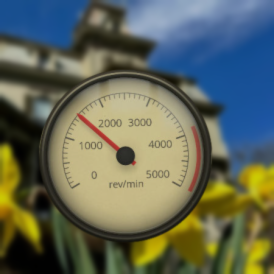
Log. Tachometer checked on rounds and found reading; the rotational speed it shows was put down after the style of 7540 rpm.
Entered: 1500 rpm
